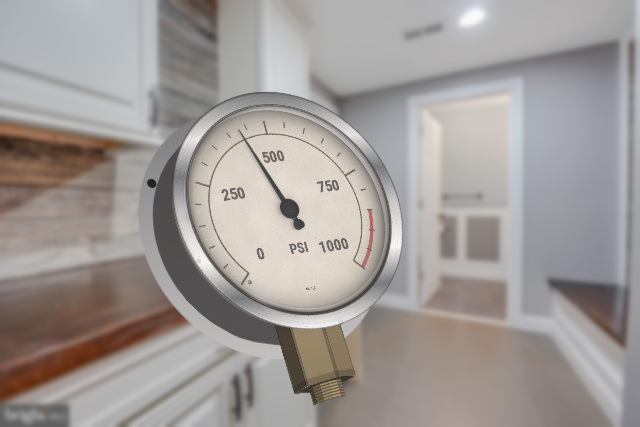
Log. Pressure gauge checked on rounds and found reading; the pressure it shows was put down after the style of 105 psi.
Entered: 425 psi
